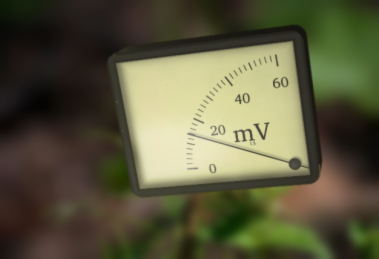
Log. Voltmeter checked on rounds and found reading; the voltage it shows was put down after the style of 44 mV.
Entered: 14 mV
